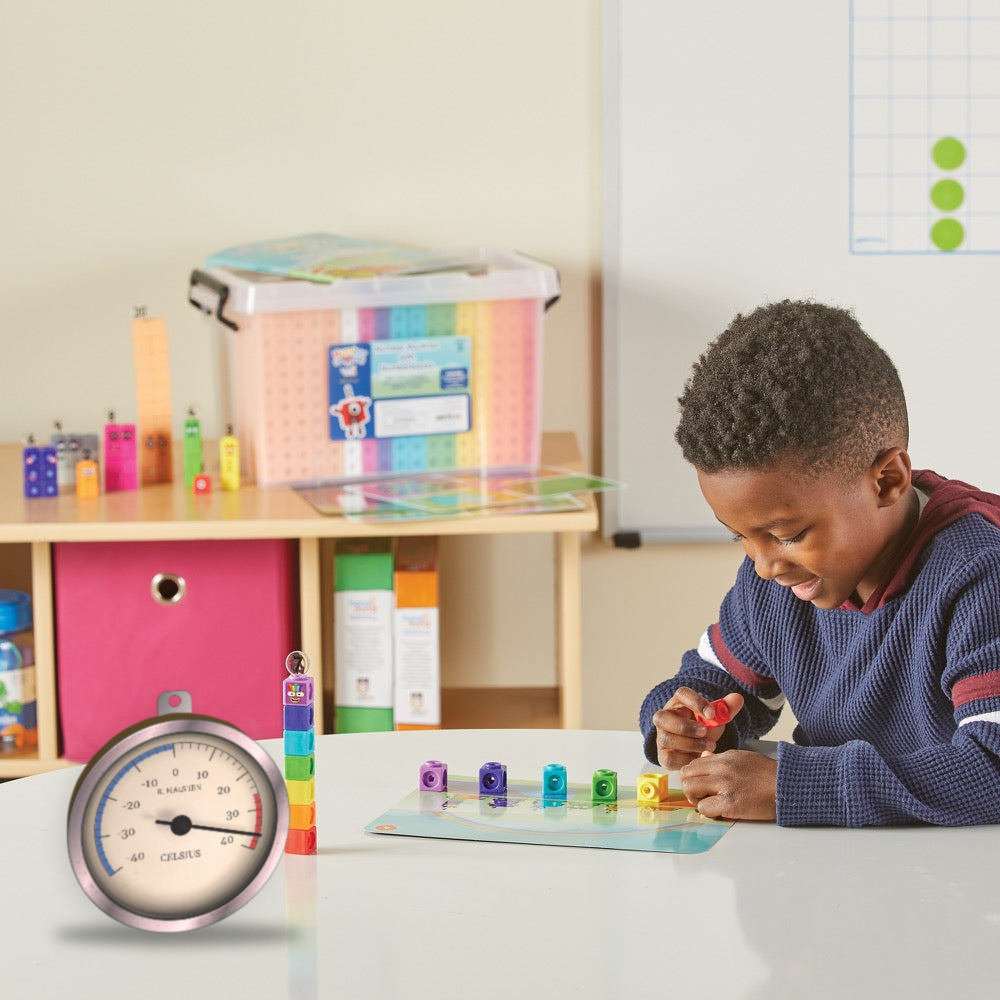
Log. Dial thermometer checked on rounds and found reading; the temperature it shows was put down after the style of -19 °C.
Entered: 36 °C
